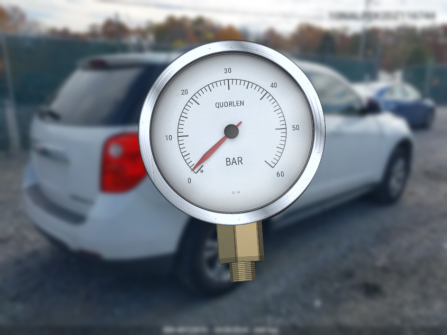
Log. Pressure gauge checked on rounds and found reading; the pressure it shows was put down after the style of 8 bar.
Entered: 1 bar
